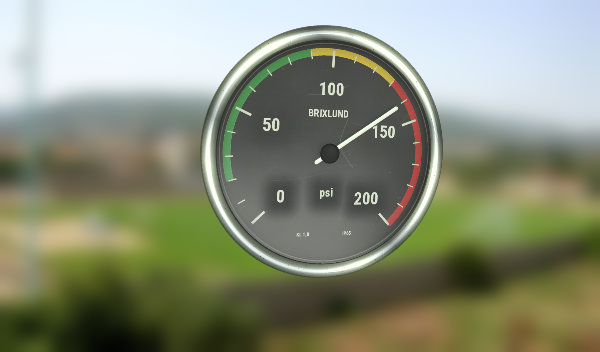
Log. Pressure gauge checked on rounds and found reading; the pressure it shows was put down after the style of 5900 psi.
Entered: 140 psi
